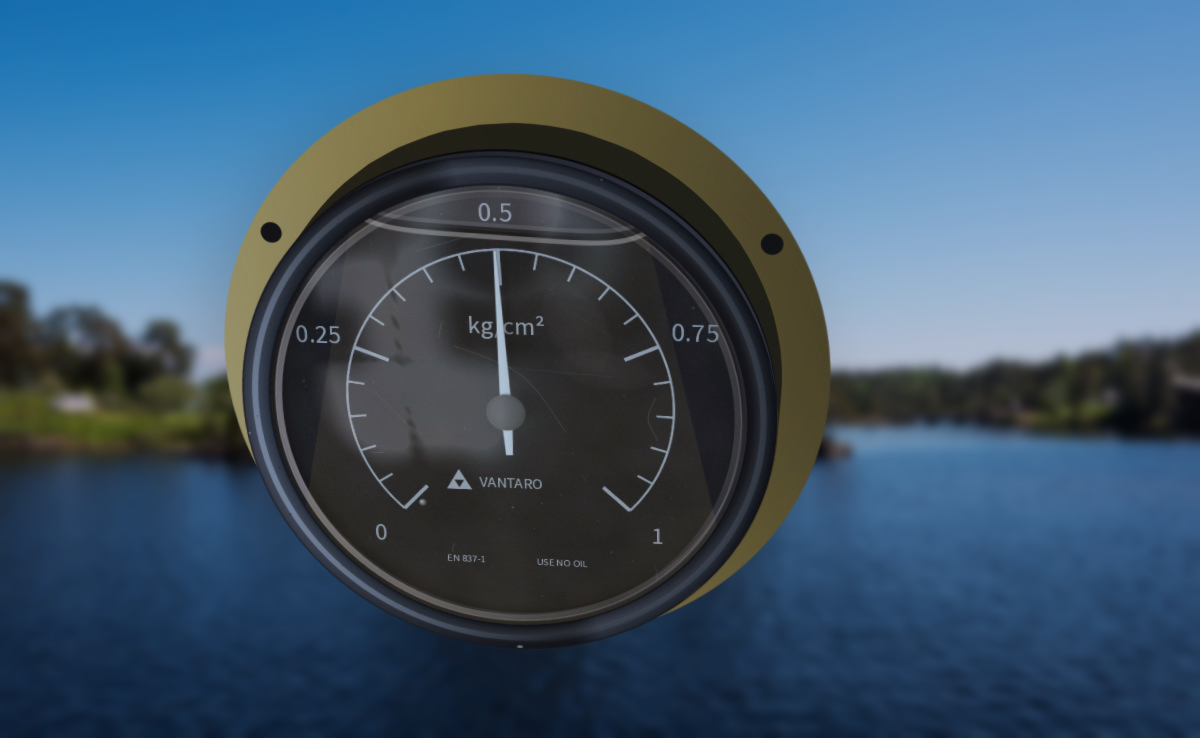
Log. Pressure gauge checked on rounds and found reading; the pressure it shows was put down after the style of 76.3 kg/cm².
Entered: 0.5 kg/cm²
